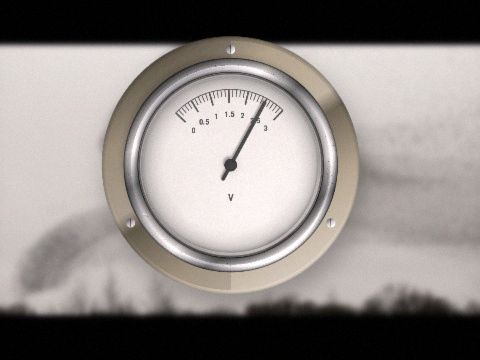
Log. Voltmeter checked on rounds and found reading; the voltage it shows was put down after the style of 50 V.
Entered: 2.5 V
